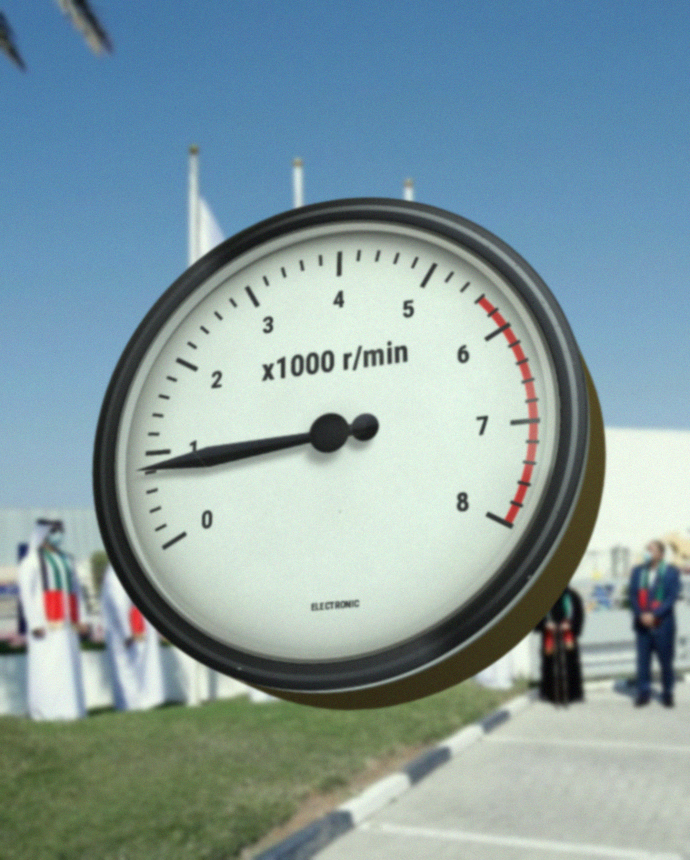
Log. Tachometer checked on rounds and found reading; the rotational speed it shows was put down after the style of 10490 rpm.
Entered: 800 rpm
